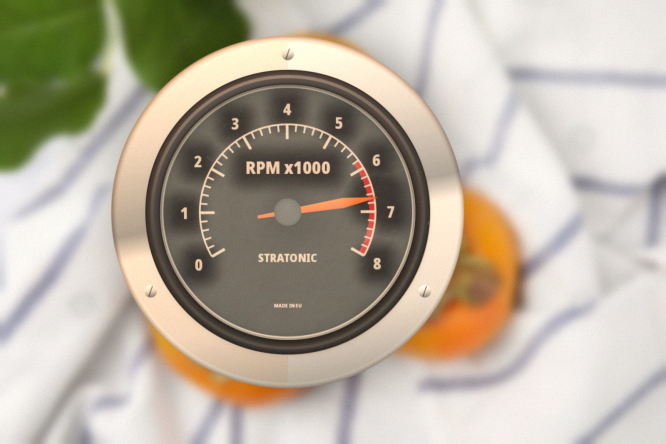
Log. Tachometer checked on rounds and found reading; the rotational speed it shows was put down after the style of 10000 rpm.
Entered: 6700 rpm
